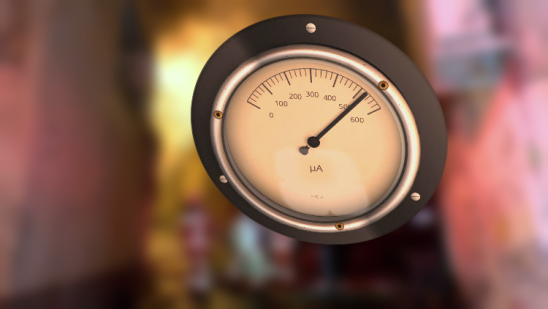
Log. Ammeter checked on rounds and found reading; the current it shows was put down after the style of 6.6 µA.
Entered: 520 µA
